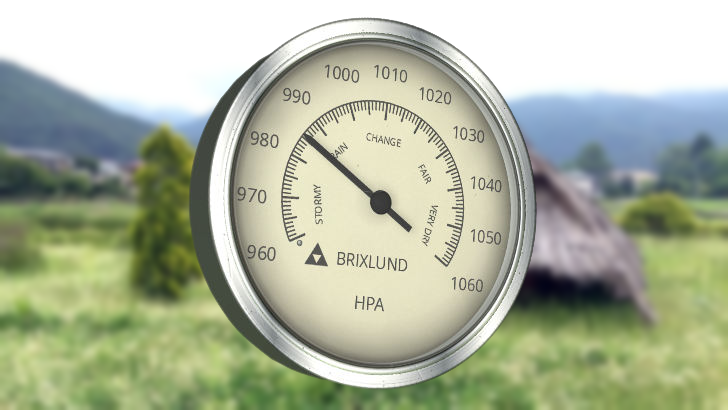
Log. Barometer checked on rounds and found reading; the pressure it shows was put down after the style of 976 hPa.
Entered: 985 hPa
